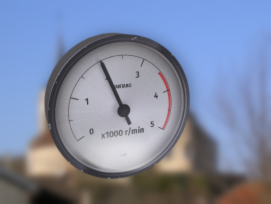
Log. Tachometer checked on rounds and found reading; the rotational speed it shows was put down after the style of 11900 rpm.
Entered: 2000 rpm
